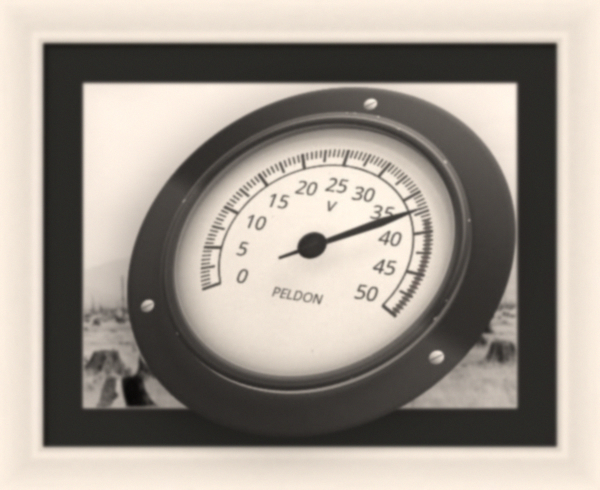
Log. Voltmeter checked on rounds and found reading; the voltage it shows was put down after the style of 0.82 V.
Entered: 37.5 V
